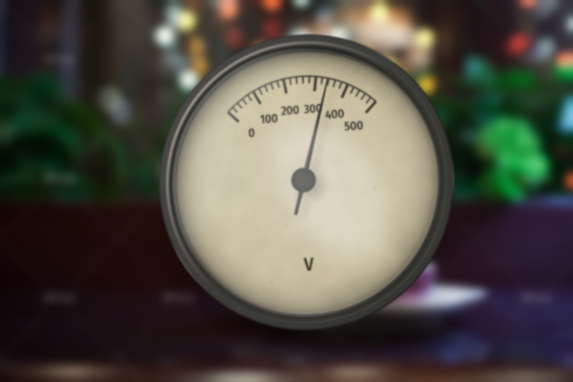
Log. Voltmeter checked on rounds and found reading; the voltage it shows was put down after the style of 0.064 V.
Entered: 340 V
